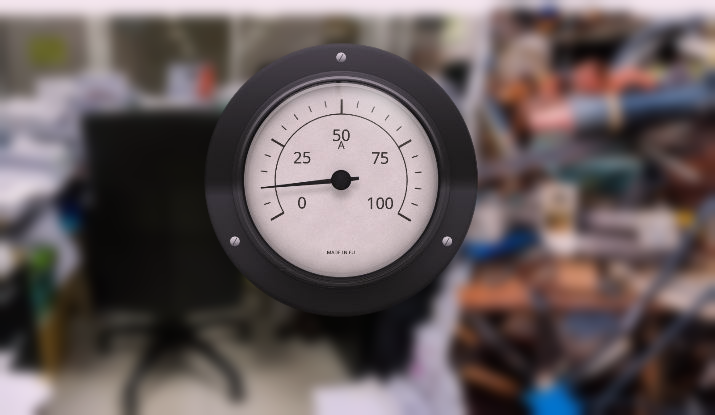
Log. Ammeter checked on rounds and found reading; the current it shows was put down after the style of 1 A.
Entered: 10 A
